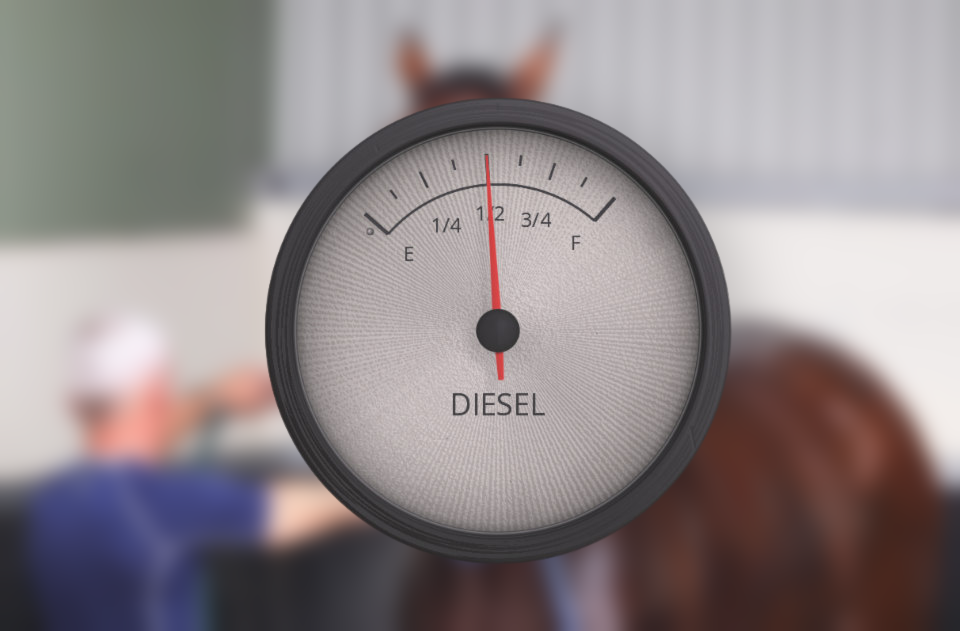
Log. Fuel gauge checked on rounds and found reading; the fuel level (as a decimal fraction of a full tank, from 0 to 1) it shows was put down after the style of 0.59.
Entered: 0.5
